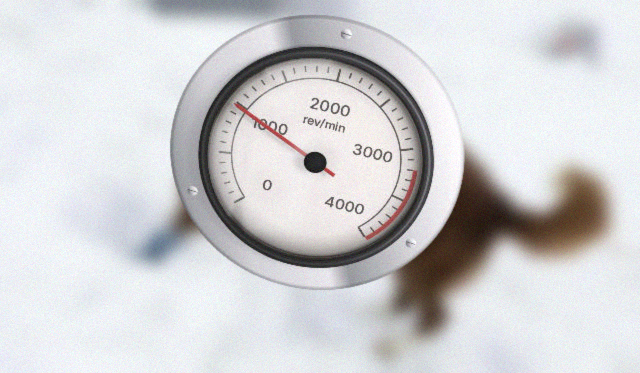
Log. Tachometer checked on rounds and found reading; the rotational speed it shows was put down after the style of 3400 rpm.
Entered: 1000 rpm
